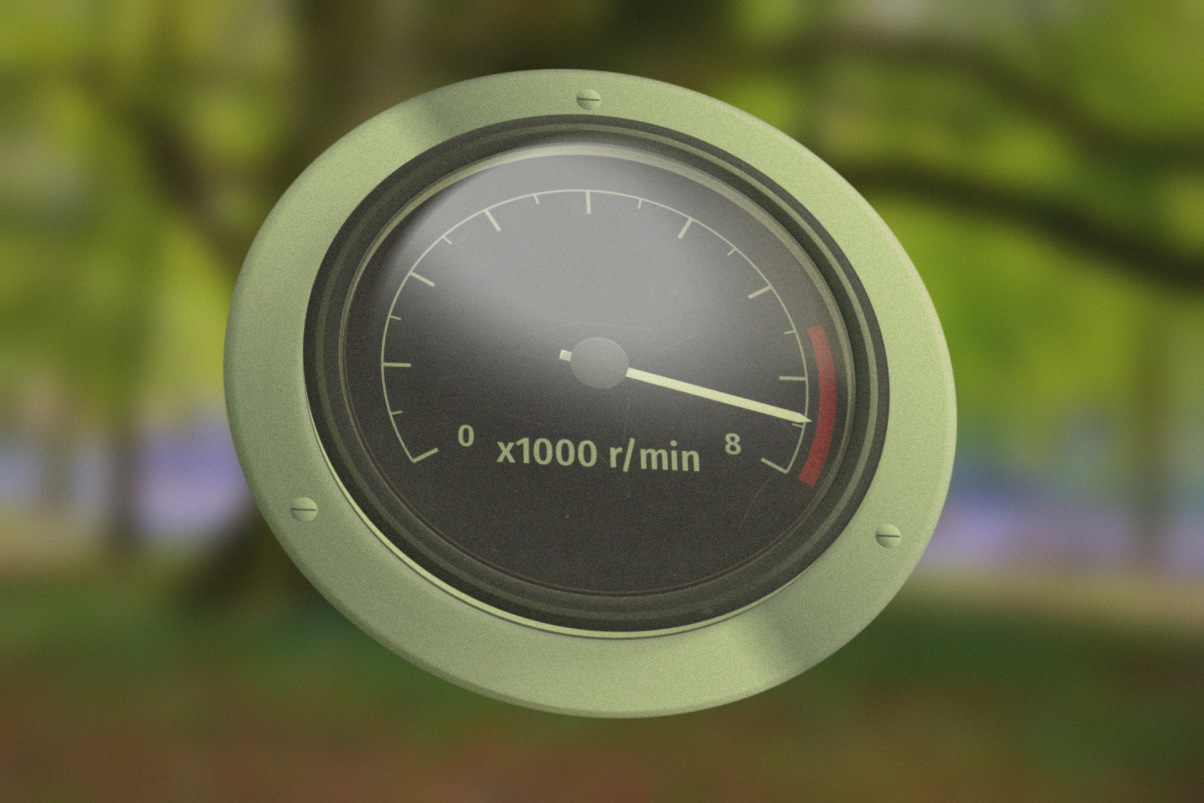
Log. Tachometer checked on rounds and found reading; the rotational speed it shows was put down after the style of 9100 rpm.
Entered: 7500 rpm
